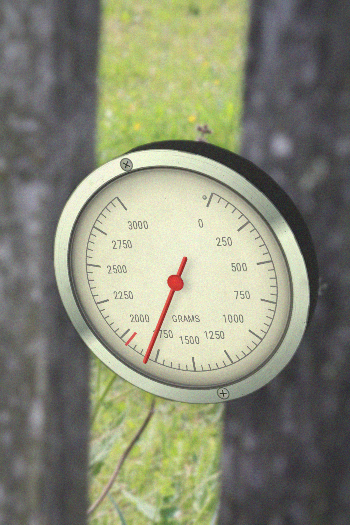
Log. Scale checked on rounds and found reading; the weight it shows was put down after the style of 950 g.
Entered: 1800 g
